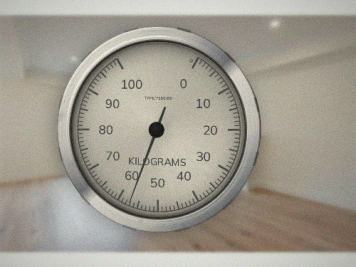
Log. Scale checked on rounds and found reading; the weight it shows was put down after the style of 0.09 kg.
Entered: 57 kg
